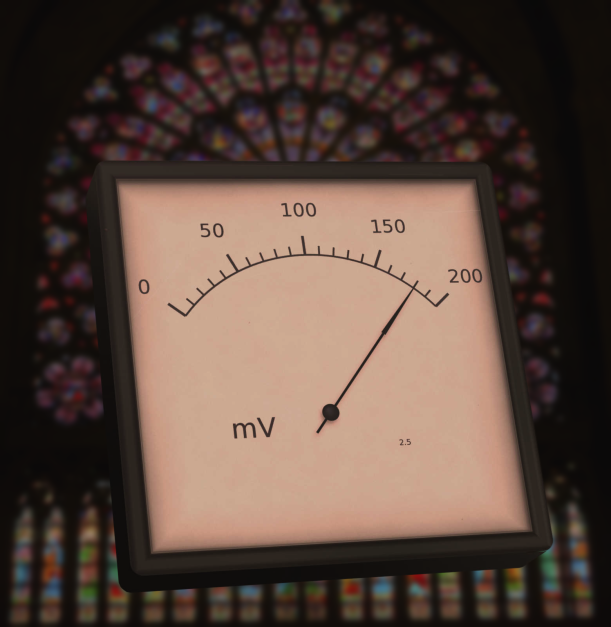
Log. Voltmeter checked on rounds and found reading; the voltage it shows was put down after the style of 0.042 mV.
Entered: 180 mV
